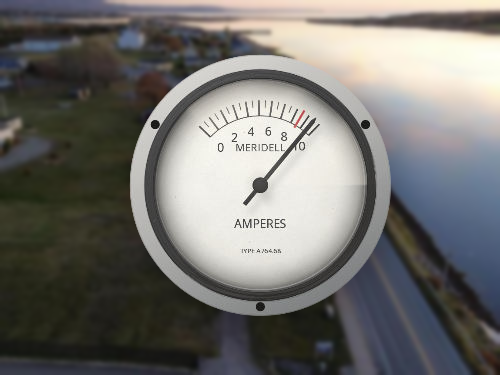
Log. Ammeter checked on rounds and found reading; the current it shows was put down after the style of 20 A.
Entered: 9.5 A
